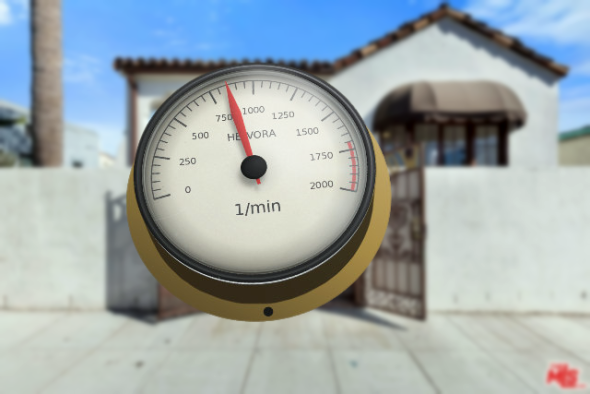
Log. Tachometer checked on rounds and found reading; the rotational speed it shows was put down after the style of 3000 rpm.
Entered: 850 rpm
